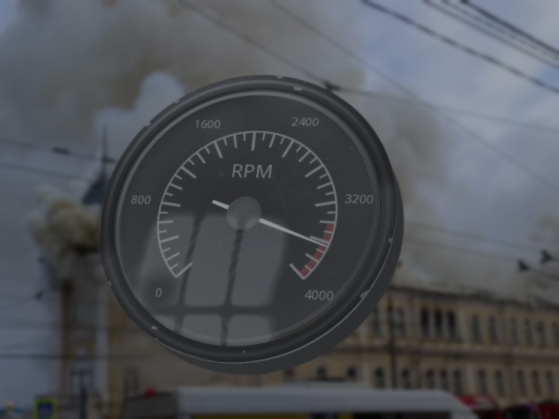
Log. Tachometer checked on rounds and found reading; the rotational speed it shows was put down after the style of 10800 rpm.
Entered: 3650 rpm
